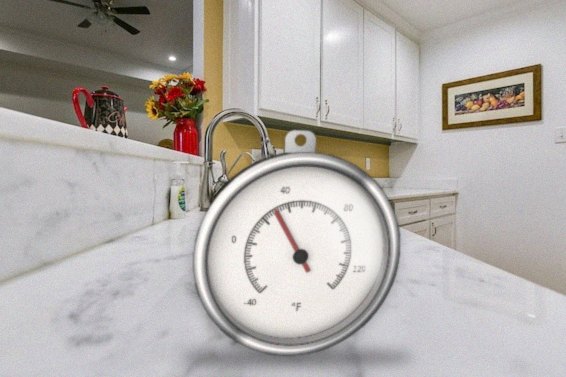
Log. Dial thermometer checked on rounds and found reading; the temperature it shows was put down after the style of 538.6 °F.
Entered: 30 °F
